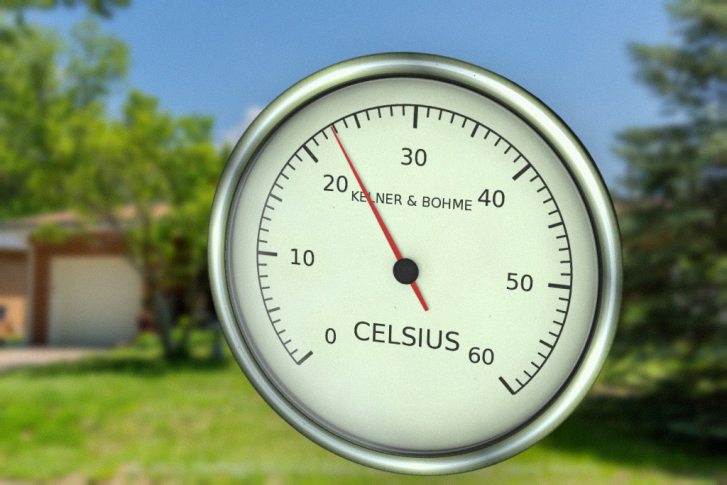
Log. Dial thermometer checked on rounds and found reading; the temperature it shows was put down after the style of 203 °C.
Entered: 23 °C
